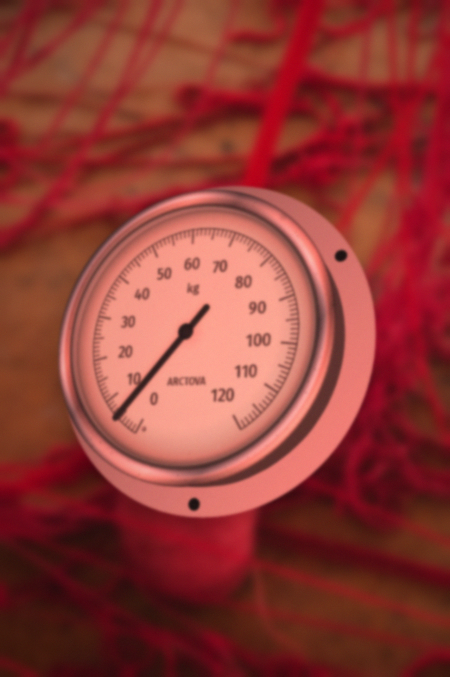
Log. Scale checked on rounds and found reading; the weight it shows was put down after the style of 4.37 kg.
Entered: 5 kg
